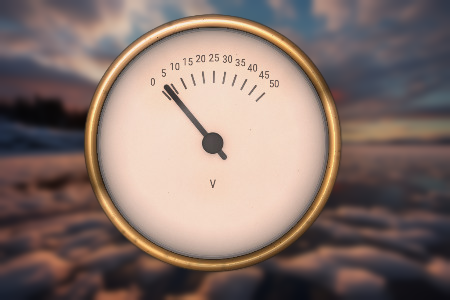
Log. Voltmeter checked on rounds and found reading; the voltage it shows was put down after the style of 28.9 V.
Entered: 2.5 V
